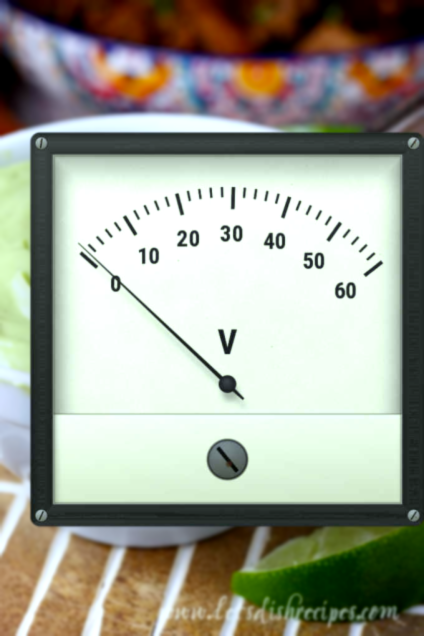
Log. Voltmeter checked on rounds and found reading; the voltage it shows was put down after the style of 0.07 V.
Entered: 1 V
